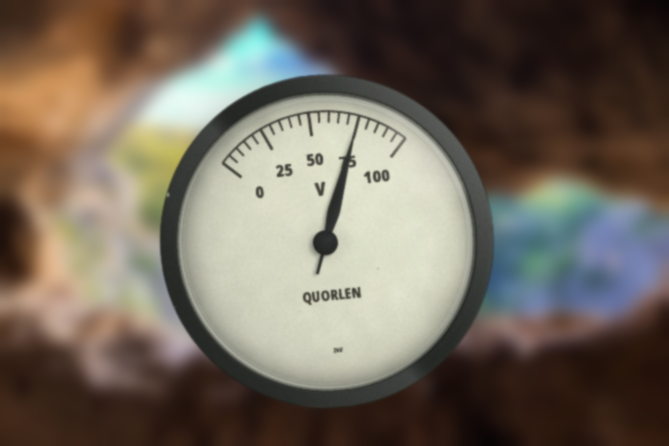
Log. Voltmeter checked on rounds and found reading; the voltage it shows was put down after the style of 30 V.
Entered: 75 V
